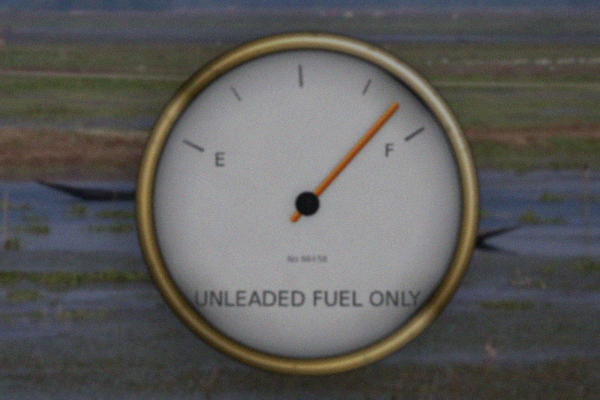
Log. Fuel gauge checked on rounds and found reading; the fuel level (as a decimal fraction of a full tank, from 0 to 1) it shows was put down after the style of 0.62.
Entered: 0.875
